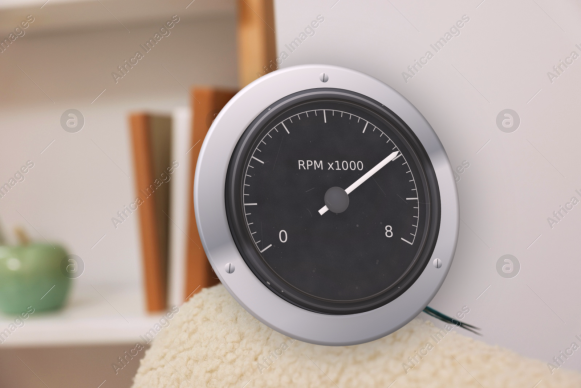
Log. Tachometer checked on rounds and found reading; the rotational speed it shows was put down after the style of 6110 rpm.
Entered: 5900 rpm
